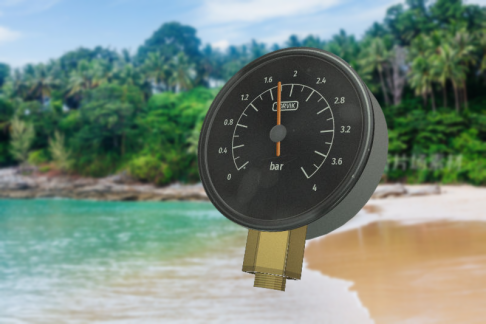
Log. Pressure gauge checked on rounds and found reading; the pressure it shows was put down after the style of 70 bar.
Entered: 1.8 bar
